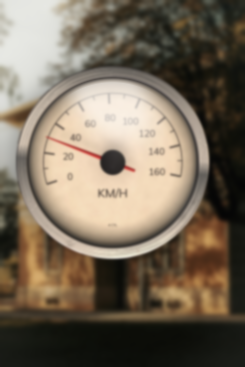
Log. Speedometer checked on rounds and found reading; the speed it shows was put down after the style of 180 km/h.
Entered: 30 km/h
